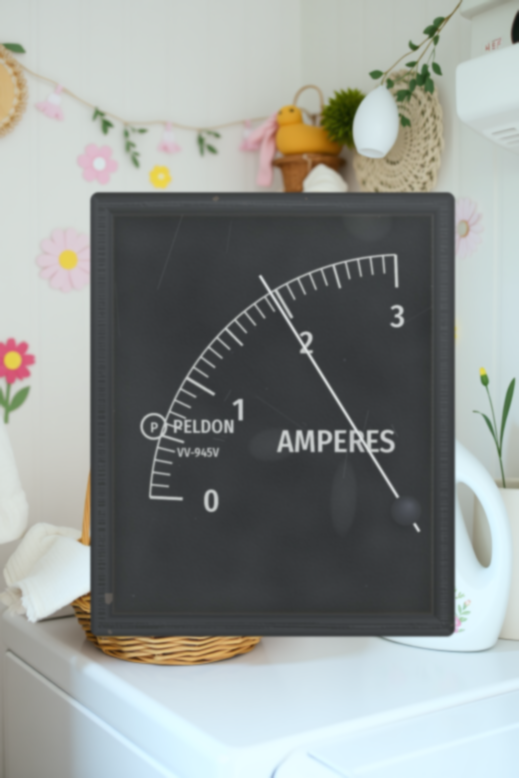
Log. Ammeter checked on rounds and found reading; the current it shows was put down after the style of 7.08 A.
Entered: 1.95 A
